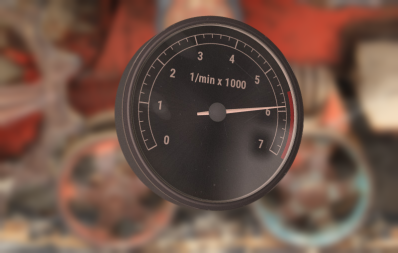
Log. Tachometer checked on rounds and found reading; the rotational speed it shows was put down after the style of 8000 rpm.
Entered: 5900 rpm
